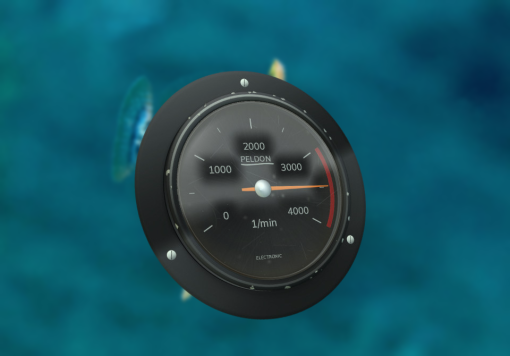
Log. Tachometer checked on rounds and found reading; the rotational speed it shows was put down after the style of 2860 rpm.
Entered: 3500 rpm
